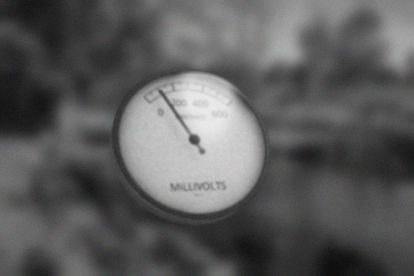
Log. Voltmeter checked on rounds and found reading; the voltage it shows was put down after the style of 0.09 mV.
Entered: 100 mV
